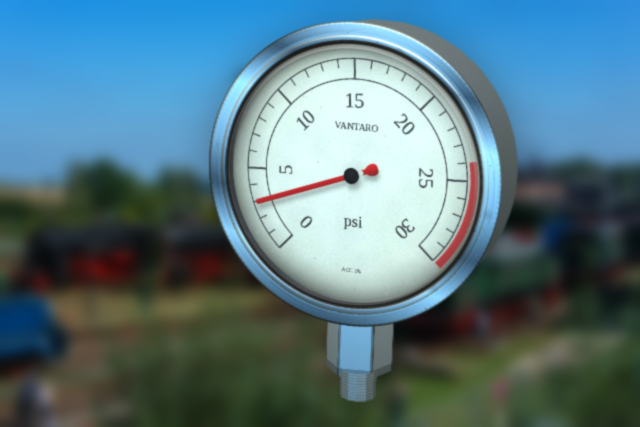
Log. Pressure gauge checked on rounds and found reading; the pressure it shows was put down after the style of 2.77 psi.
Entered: 3 psi
